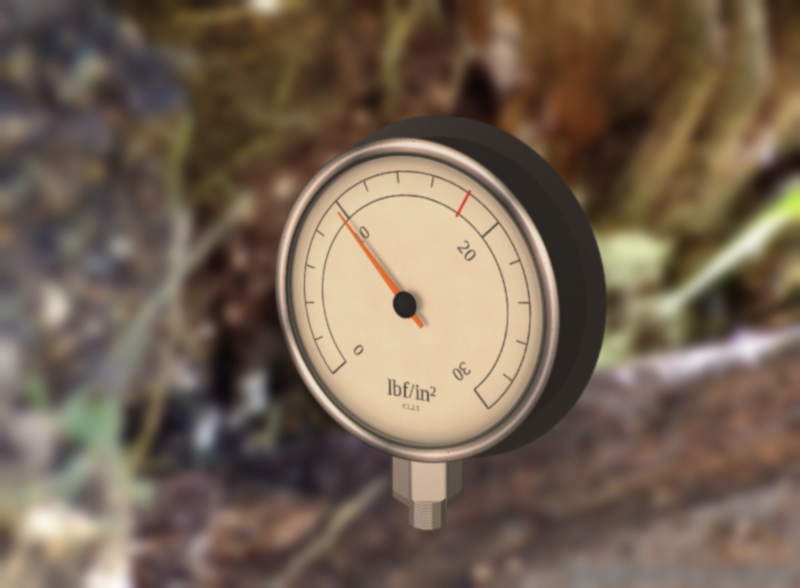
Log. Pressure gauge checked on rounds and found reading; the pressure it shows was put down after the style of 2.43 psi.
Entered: 10 psi
